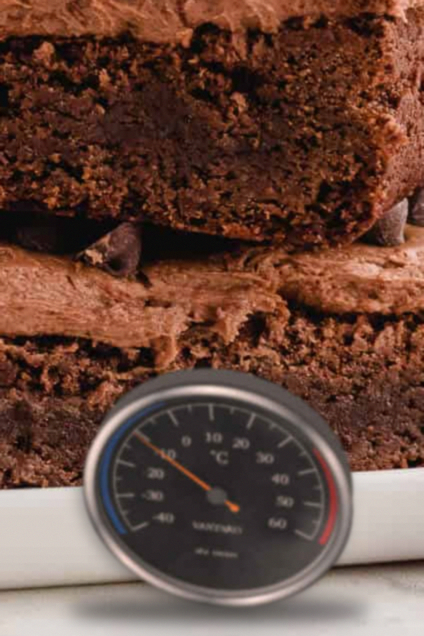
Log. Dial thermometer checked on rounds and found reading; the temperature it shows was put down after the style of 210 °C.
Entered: -10 °C
